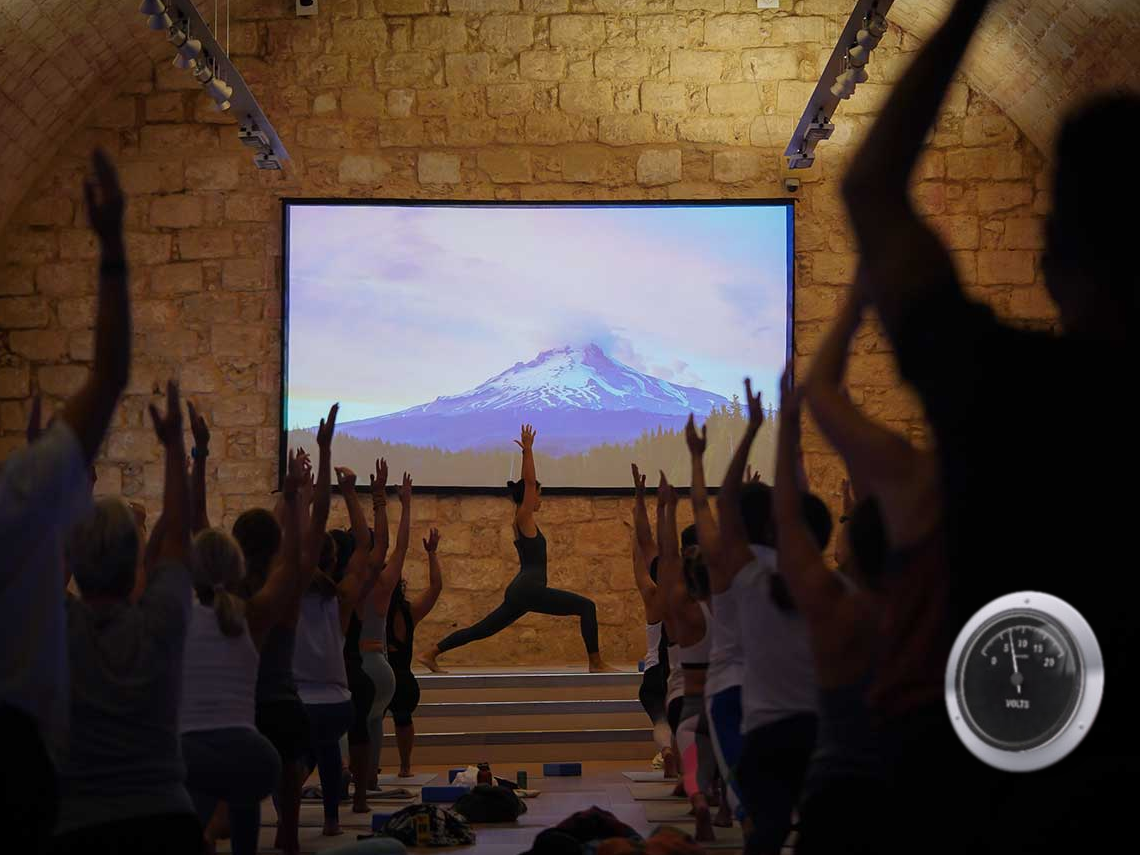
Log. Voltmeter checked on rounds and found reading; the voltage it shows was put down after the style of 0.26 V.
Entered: 7.5 V
